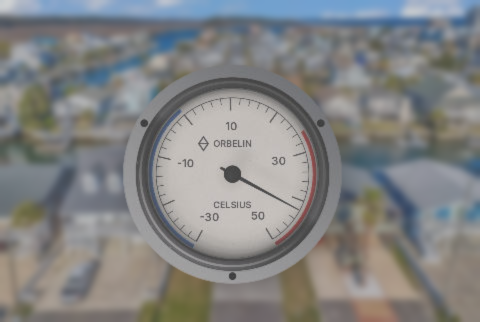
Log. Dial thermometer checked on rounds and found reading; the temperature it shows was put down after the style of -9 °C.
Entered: 42 °C
